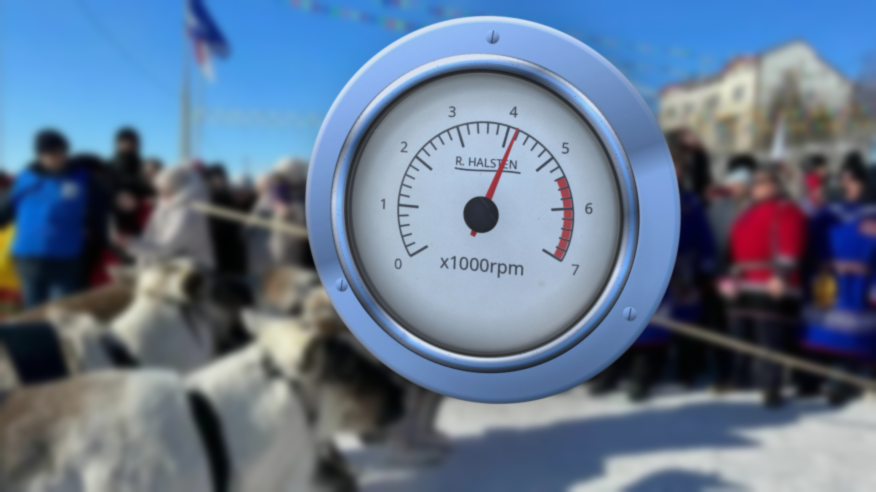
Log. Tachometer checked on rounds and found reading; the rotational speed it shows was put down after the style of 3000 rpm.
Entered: 4200 rpm
